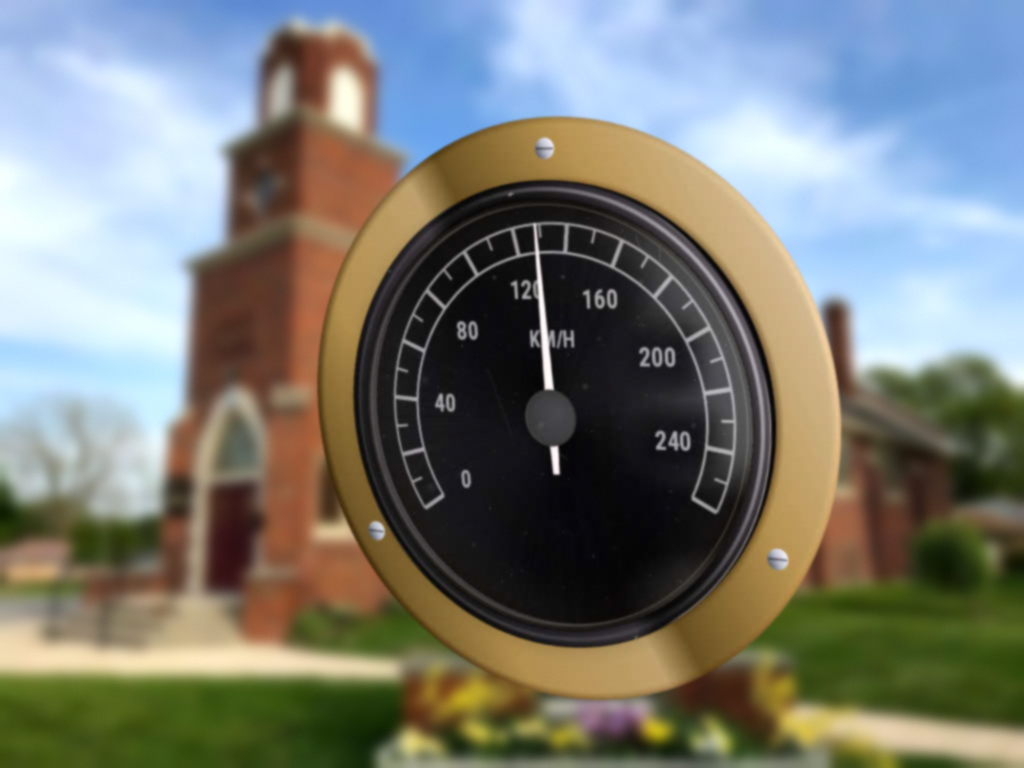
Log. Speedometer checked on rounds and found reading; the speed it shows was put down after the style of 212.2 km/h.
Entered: 130 km/h
